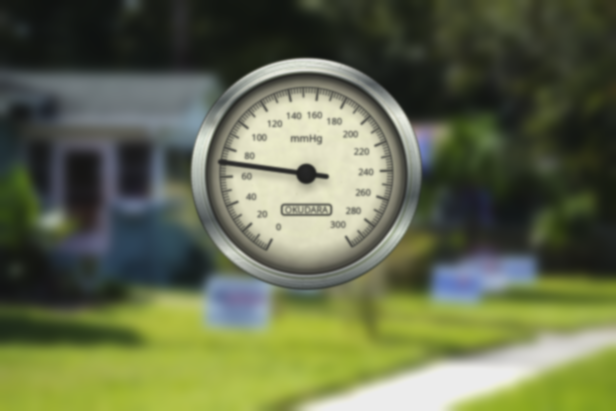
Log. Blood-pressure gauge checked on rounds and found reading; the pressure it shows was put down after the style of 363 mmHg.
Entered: 70 mmHg
